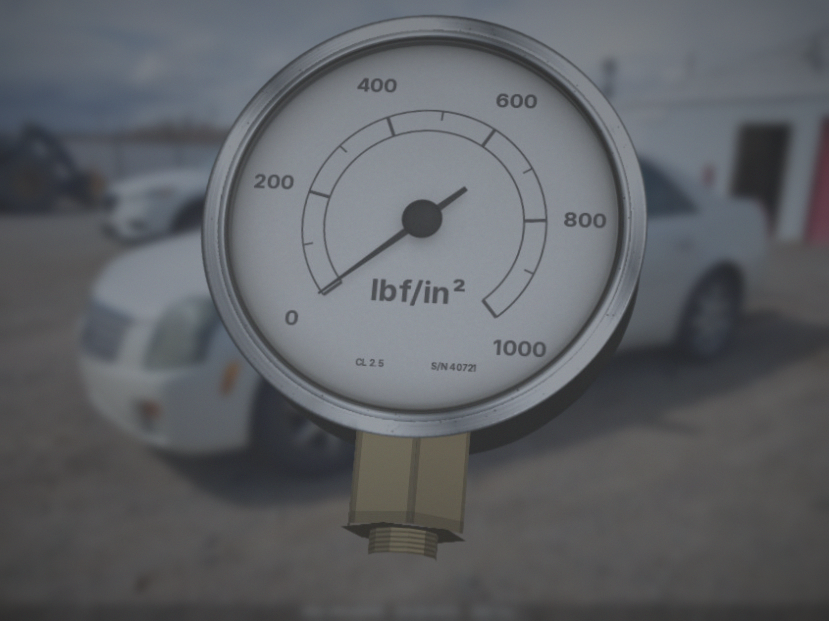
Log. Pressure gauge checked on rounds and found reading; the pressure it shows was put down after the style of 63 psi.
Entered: 0 psi
